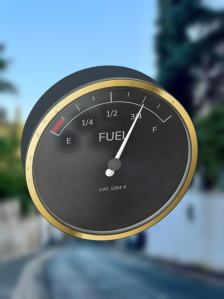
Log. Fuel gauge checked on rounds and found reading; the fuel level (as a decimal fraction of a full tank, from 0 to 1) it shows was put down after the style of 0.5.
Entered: 0.75
